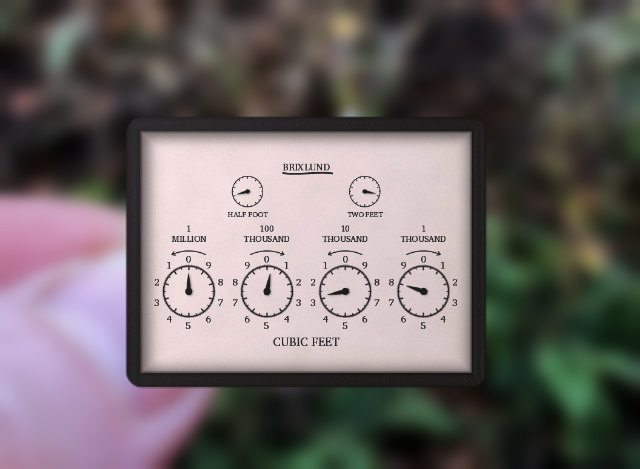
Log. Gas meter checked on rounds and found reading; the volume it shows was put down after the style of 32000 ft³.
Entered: 2800 ft³
